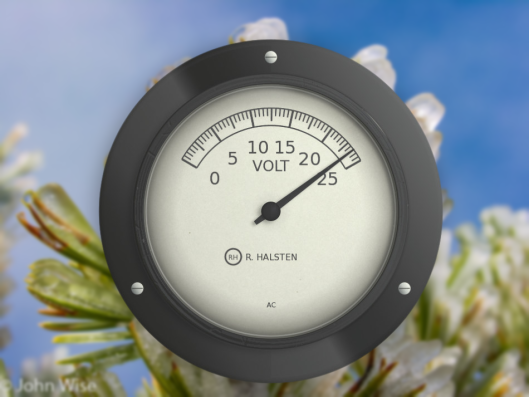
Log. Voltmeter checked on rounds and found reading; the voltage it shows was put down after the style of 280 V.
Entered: 23.5 V
